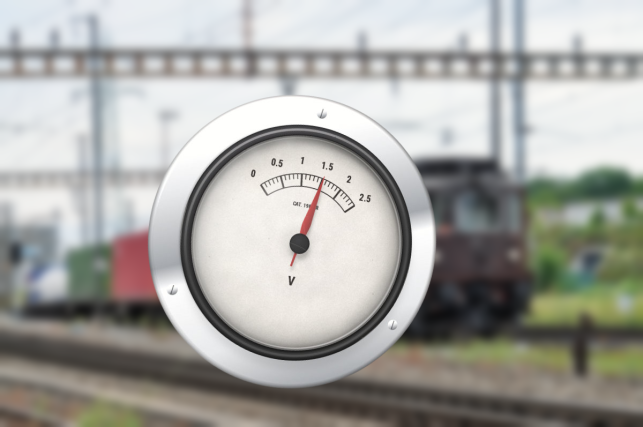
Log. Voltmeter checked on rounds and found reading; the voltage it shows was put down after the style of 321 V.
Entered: 1.5 V
